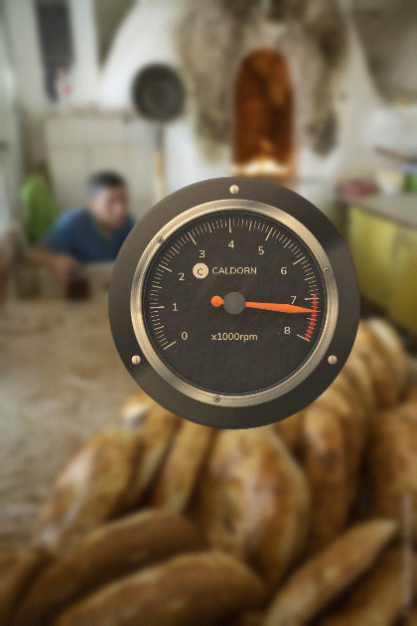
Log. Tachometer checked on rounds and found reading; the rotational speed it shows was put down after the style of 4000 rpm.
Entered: 7300 rpm
